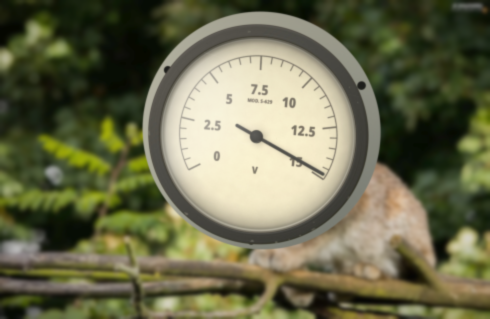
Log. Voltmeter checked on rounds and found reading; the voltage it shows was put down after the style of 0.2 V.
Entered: 14.75 V
